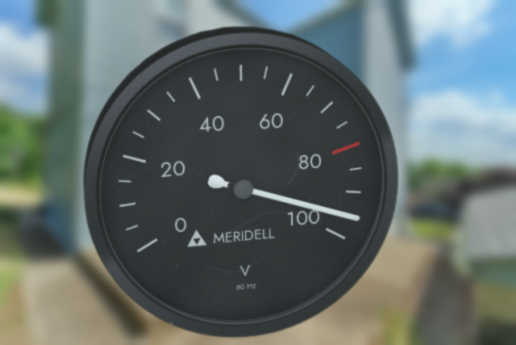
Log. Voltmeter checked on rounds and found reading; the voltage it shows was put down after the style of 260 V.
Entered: 95 V
